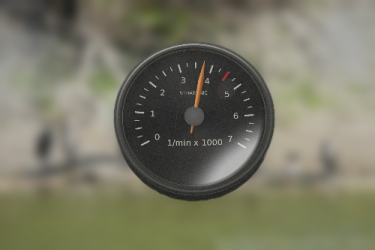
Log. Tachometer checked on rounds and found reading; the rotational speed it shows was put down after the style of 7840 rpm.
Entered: 3750 rpm
